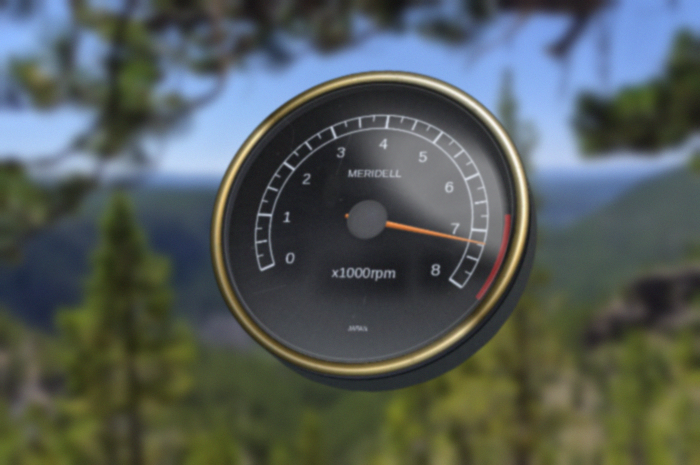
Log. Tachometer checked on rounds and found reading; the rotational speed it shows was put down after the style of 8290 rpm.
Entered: 7250 rpm
